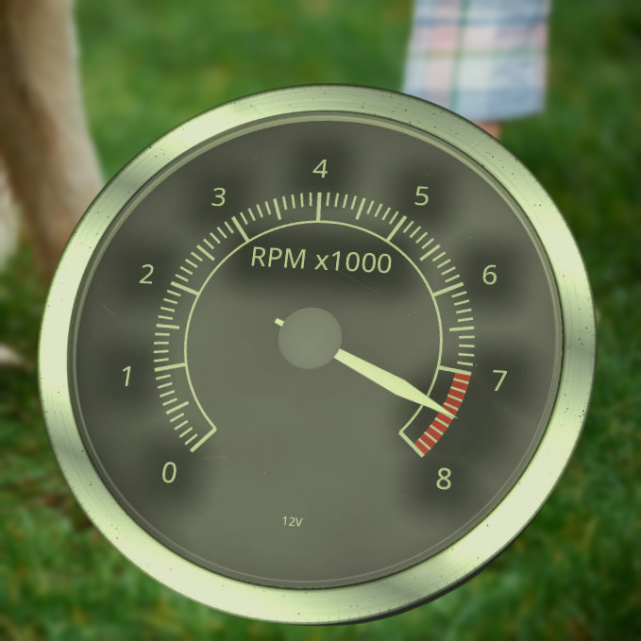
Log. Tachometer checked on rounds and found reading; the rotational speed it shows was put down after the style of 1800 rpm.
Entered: 7500 rpm
